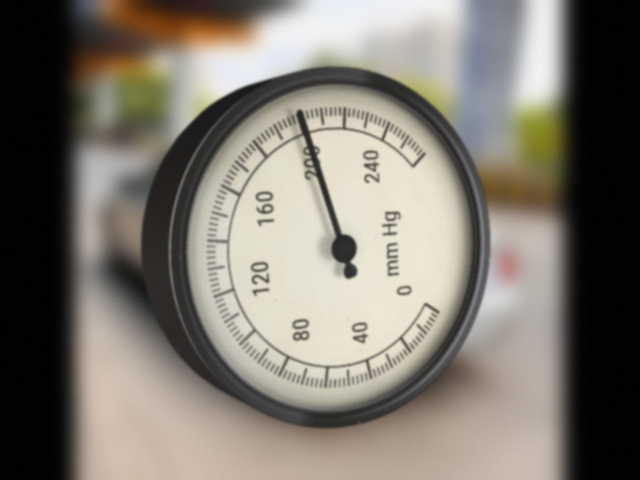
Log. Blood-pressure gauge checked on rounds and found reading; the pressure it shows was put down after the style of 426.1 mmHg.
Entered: 200 mmHg
